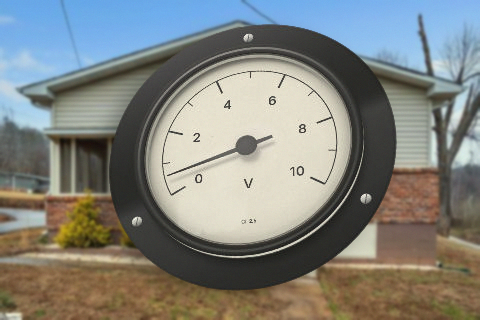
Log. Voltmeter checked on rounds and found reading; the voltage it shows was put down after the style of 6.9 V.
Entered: 0.5 V
